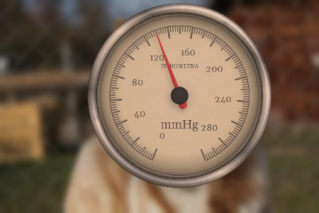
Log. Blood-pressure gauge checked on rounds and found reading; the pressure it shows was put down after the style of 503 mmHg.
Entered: 130 mmHg
